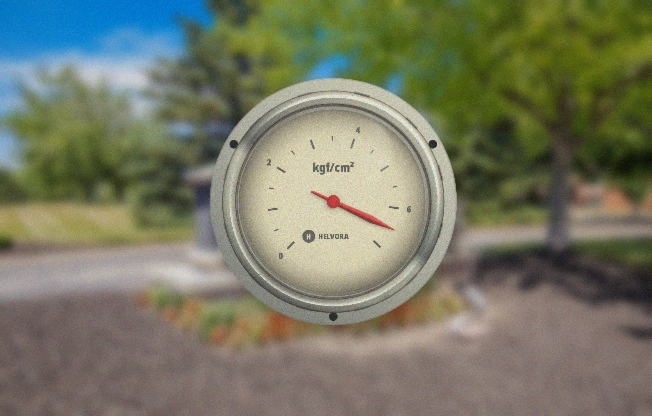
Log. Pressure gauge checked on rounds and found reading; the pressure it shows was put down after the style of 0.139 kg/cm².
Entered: 6.5 kg/cm²
